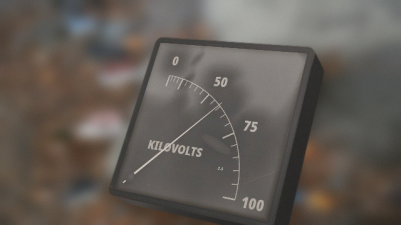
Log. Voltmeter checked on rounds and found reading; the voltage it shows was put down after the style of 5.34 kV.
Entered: 60 kV
